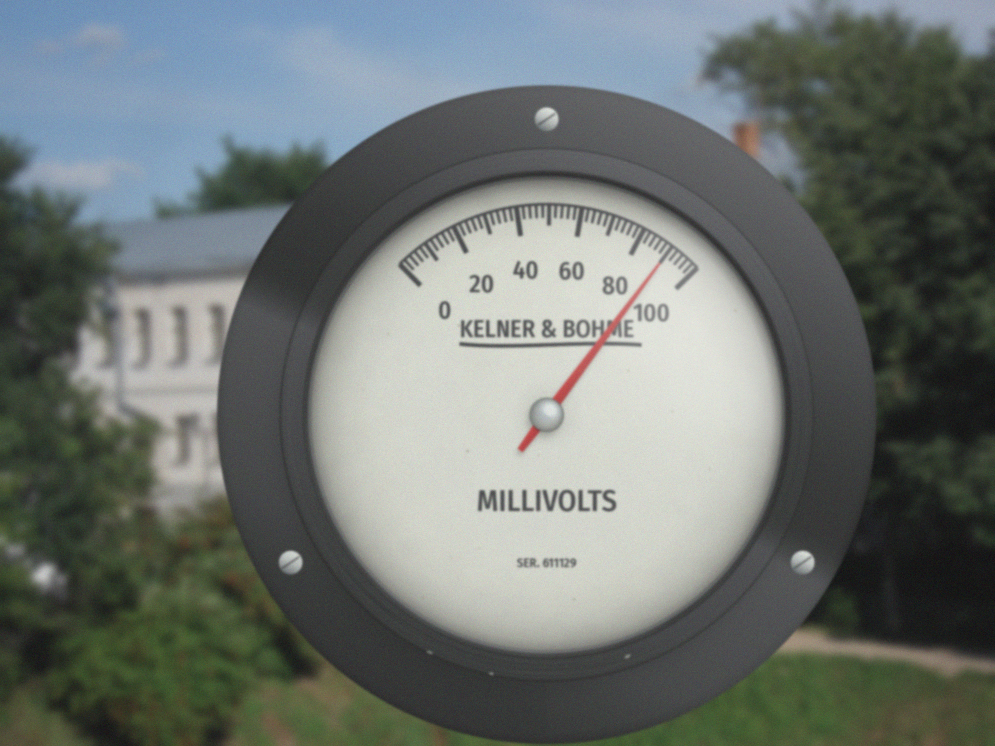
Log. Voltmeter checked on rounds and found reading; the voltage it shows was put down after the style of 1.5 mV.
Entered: 90 mV
